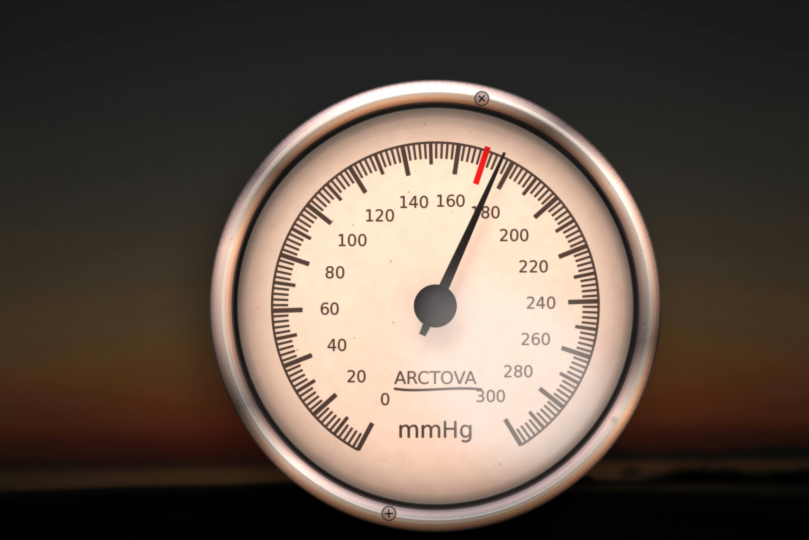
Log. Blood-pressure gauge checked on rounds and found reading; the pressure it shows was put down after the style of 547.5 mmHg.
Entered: 176 mmHg
